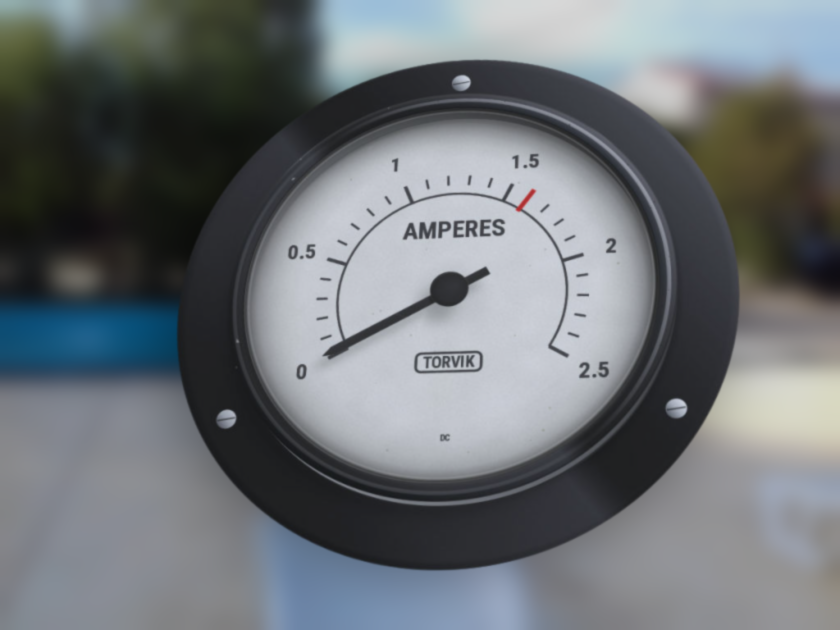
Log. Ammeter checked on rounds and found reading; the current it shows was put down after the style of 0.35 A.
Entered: 0 A
